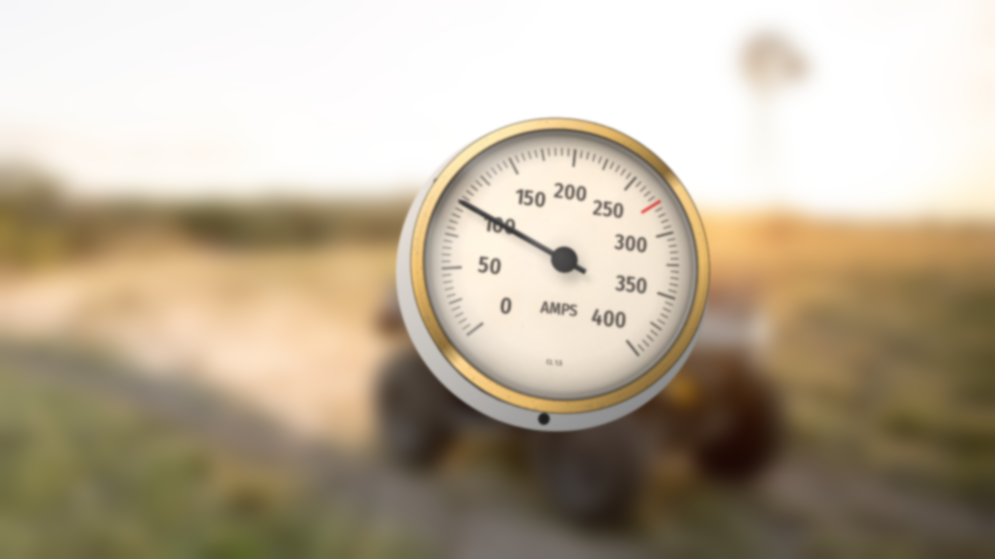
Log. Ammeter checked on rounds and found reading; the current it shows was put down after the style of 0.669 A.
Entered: 100 A
